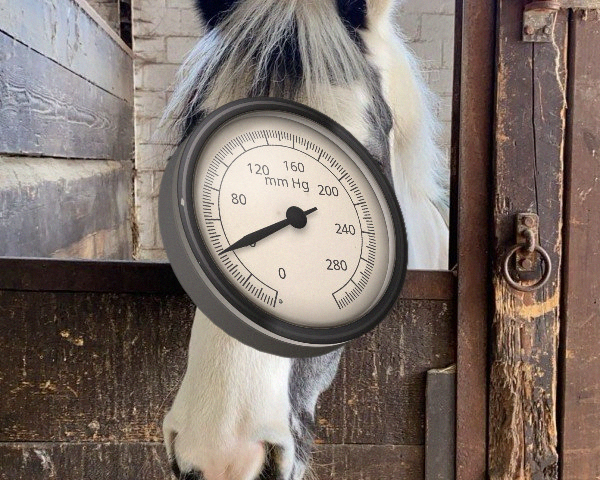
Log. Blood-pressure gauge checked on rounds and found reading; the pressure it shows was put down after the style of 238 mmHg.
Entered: 40 mmHg
